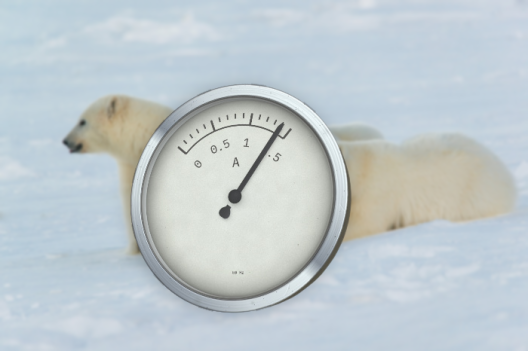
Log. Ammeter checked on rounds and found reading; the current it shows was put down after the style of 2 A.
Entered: 1.4 A
